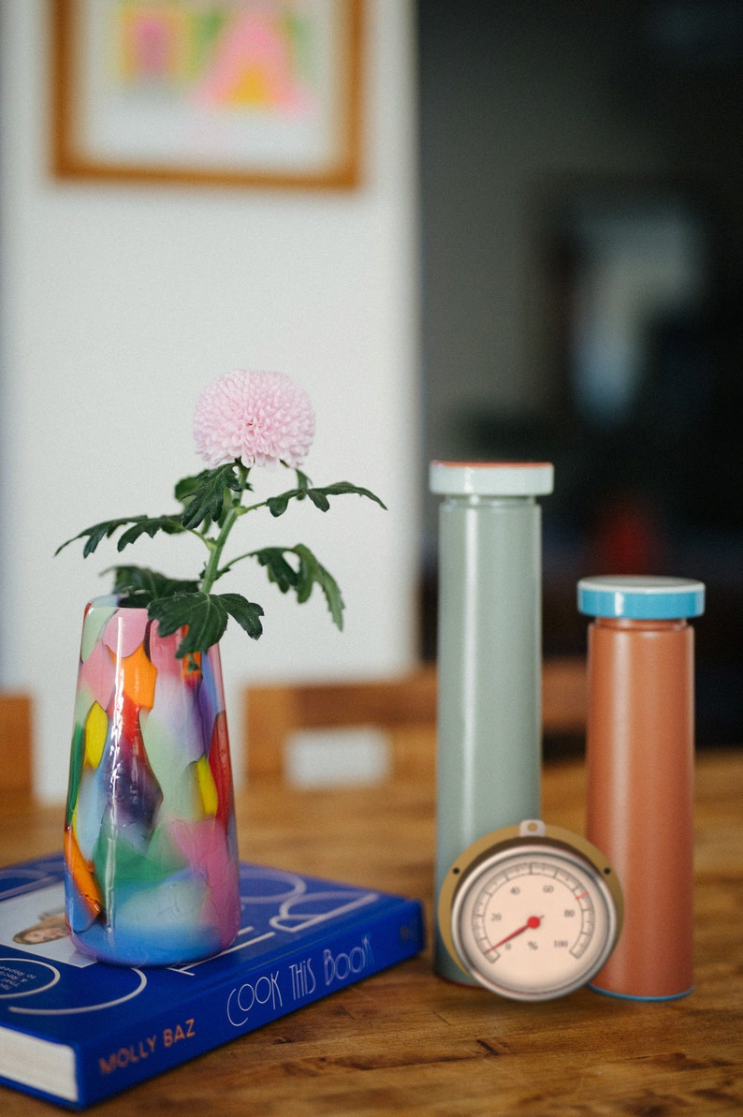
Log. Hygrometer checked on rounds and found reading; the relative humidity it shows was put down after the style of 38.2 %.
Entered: 5 %
